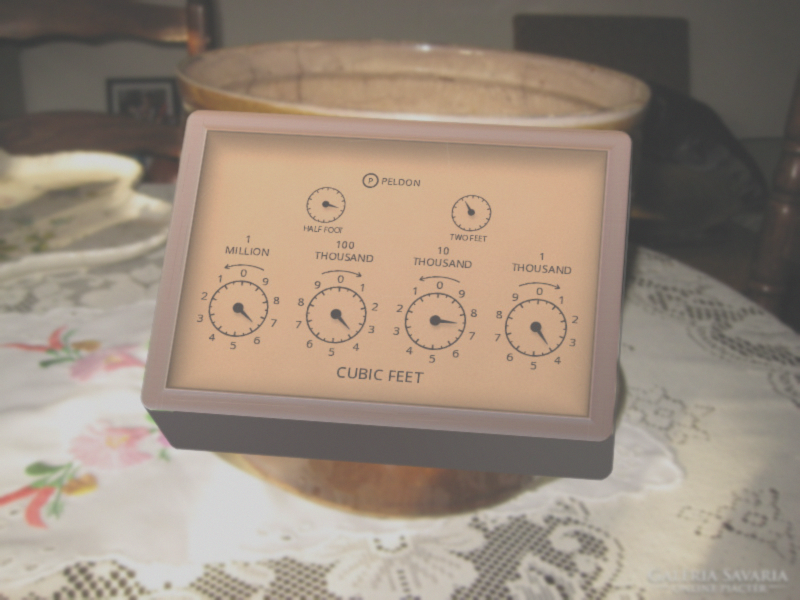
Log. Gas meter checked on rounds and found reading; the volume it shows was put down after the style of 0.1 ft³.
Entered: 637400 ft³
